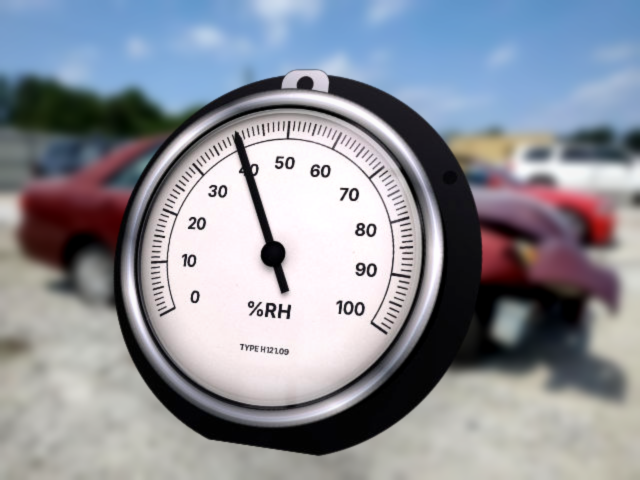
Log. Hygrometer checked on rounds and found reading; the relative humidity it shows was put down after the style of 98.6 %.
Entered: 40 %
